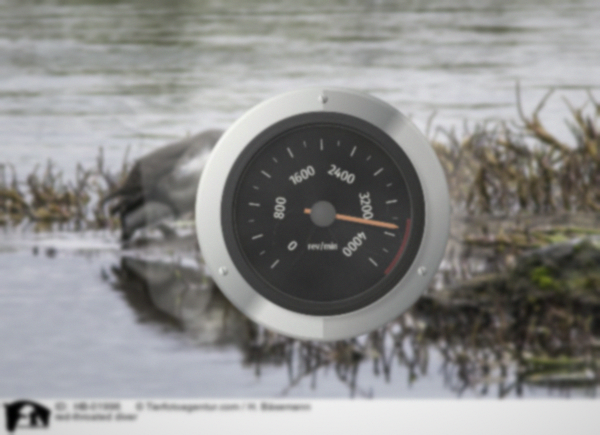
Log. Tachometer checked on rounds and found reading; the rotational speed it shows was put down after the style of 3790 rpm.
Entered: 3500 rpm
